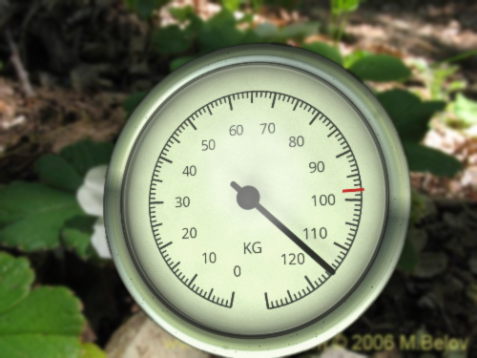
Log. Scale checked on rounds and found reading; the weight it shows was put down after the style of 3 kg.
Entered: 115 kg
